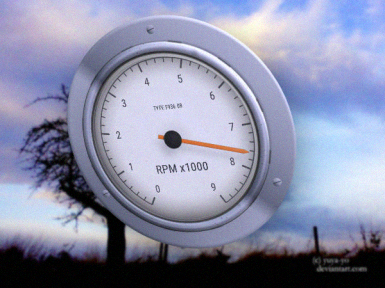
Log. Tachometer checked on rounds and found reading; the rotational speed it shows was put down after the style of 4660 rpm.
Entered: 7600 rpm
